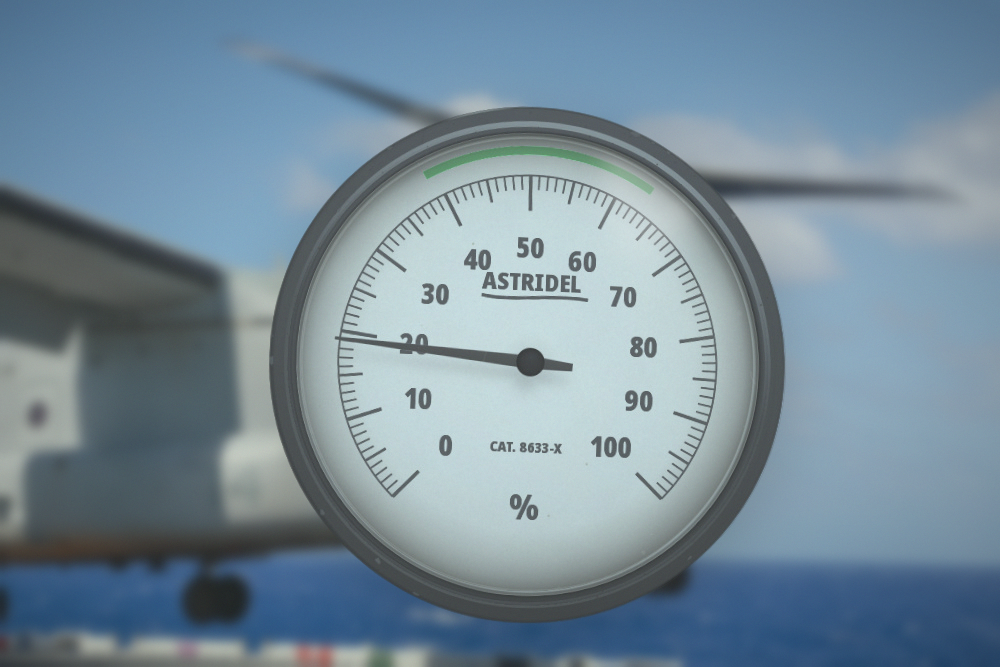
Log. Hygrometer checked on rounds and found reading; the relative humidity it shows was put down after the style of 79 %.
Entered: 19 %
